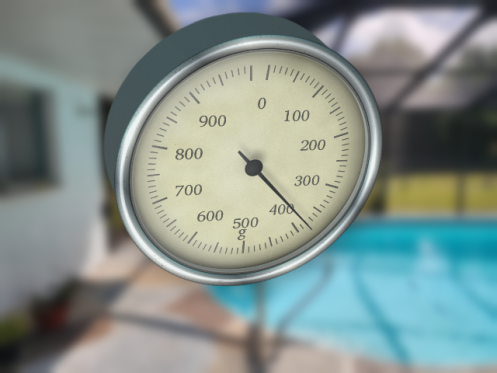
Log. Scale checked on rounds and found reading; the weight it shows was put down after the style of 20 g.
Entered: 380 g
